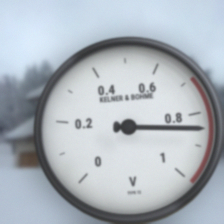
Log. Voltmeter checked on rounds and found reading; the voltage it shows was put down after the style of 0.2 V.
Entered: 0.85 V
